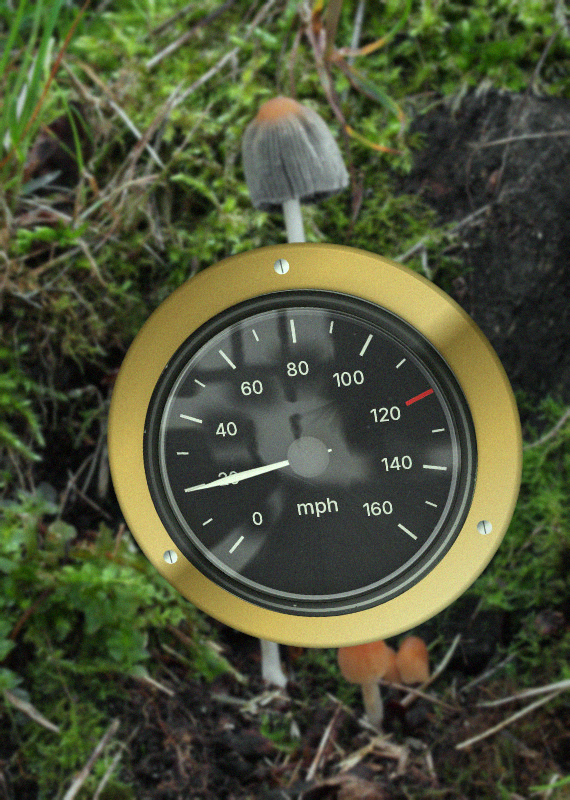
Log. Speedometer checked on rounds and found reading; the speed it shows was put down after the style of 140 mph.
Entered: 20 mph
